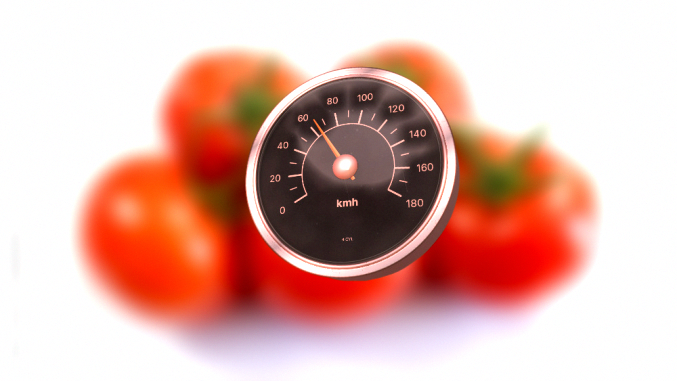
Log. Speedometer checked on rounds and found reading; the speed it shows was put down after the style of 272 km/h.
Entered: 65 km/h
